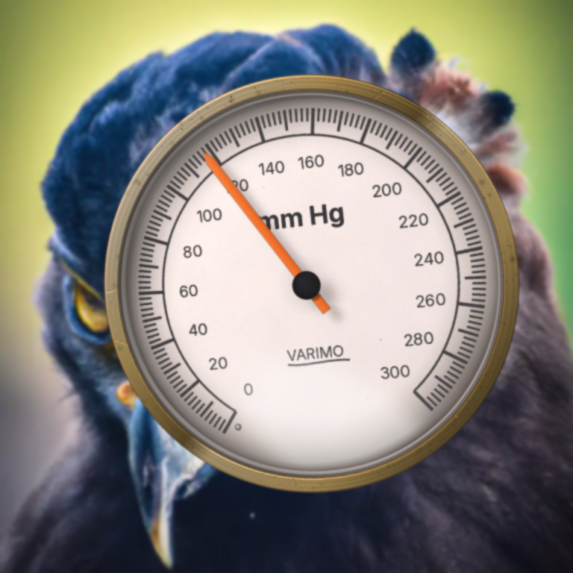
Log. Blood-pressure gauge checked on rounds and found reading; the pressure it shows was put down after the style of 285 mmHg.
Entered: 118 mmHg
